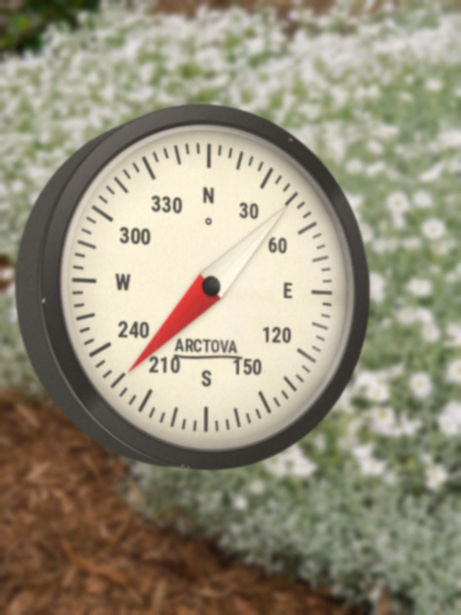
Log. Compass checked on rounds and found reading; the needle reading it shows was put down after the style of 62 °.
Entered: 225 °
